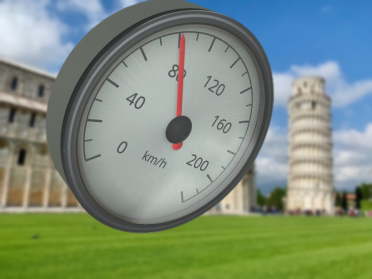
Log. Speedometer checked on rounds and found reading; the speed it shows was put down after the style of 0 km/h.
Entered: 80 km/h
